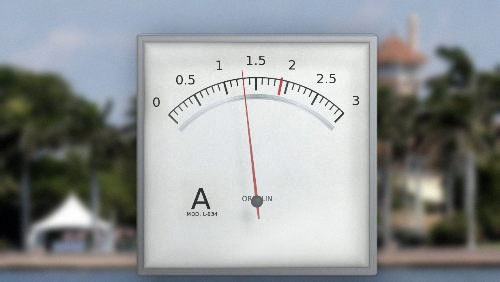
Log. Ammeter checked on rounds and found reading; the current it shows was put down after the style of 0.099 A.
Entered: 1.3 A
